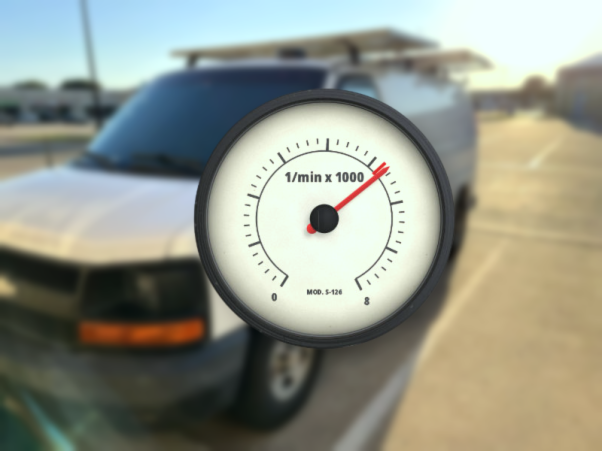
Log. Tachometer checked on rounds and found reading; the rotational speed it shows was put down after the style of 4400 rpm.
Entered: 5300 rpm
